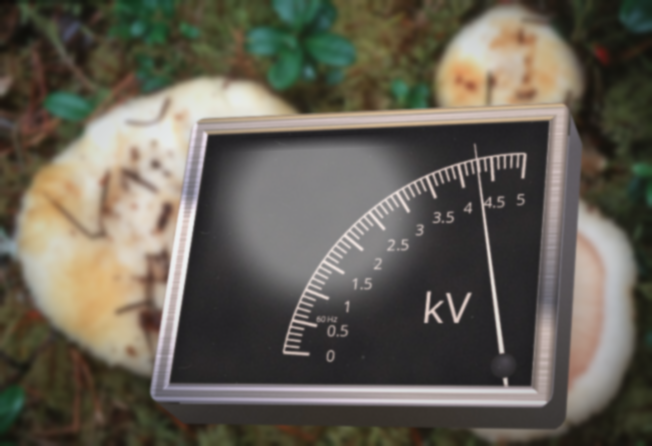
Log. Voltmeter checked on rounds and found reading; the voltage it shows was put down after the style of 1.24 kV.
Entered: 4.3 kV
